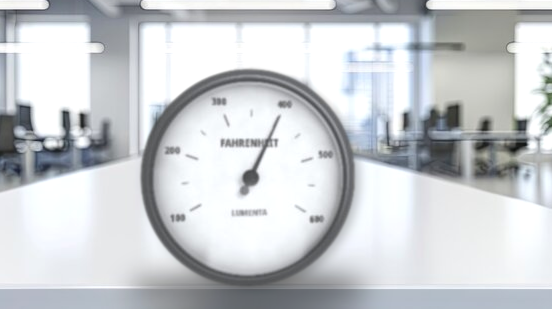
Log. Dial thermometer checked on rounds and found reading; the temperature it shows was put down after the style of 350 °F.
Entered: 400 °F
